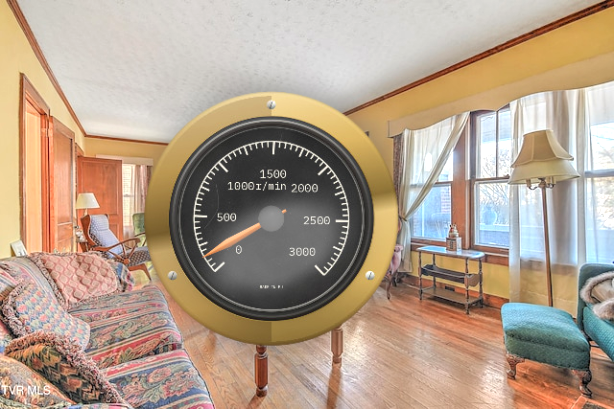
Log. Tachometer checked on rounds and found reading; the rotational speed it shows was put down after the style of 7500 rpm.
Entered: 150 rpm
